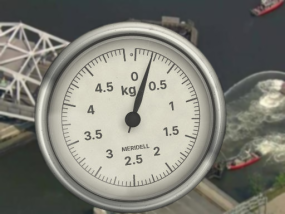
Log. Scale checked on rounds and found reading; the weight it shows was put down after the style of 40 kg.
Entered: 0.2 kg
